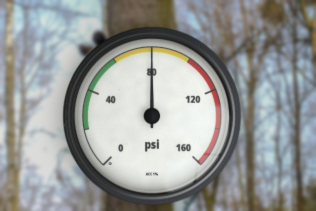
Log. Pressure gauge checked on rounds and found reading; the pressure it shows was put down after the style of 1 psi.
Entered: 80 psi
